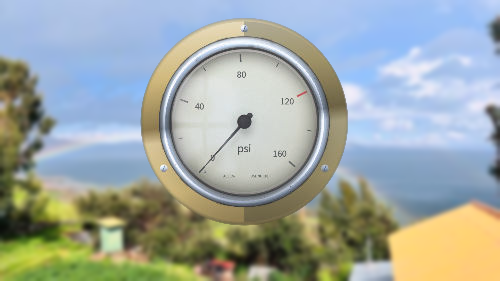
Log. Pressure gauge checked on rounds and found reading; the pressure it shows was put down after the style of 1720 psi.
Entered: 0 psi
